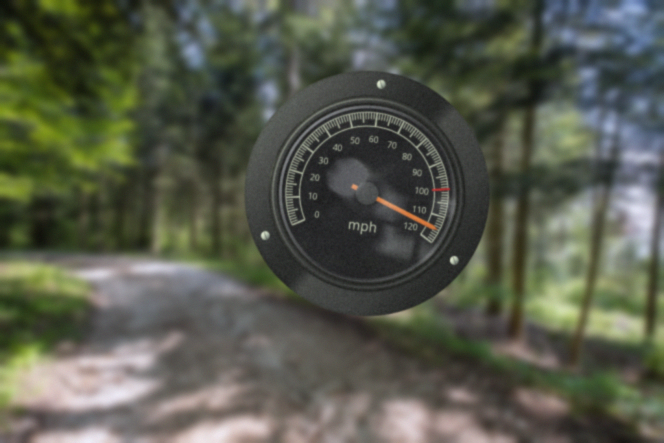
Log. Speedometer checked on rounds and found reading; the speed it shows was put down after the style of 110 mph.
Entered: 115 mph
